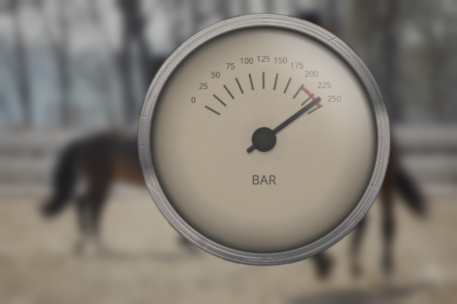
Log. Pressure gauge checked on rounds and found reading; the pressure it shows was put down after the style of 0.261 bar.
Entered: 237.5 bar
